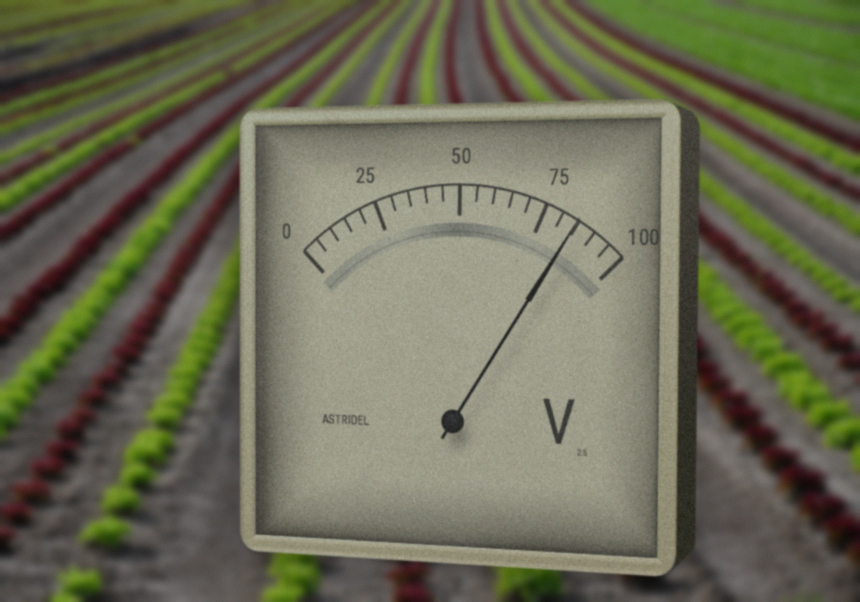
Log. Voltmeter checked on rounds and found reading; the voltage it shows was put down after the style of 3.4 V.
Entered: 85 V
